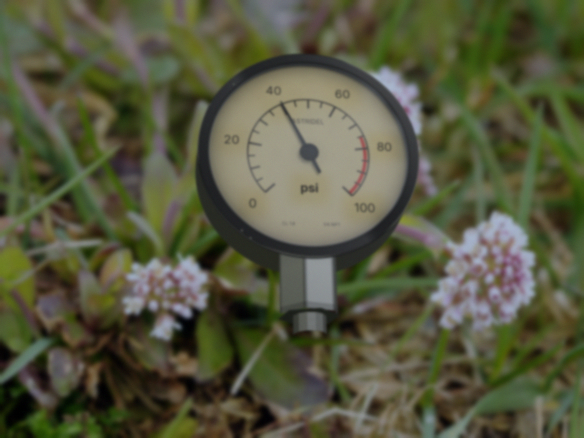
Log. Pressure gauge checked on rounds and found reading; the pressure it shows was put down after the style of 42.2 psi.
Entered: 40 psi
